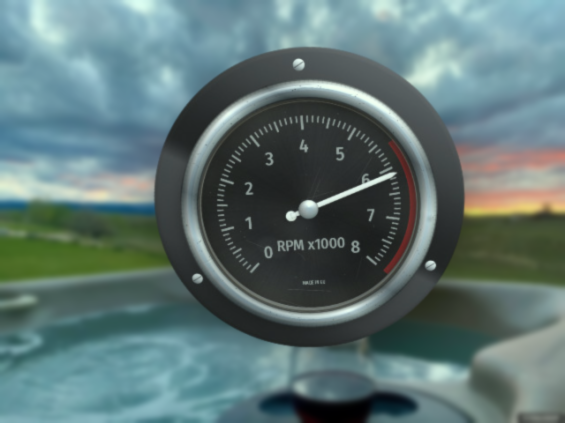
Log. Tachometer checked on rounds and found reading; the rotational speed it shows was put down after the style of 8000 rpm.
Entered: 6100 rpm
